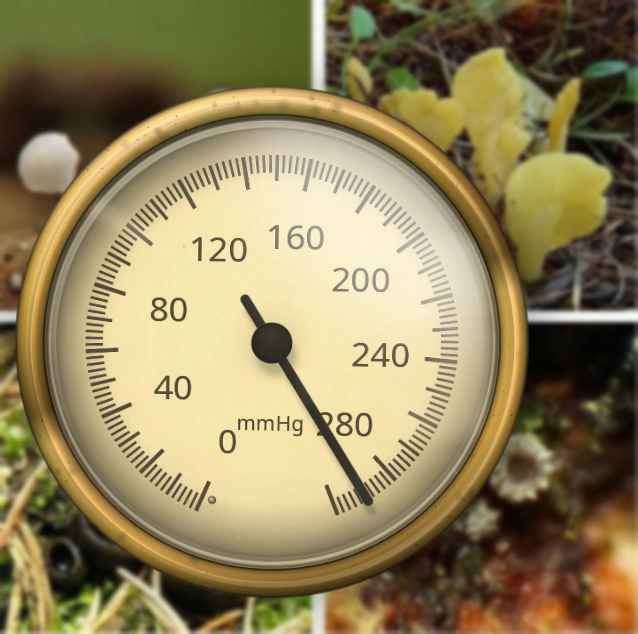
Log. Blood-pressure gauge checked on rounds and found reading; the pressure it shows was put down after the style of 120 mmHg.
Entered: 290 mmHg
